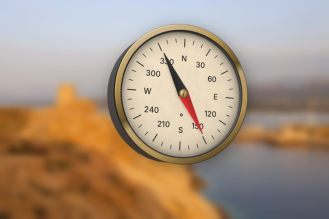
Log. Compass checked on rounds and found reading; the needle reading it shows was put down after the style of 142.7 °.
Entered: 150 °
